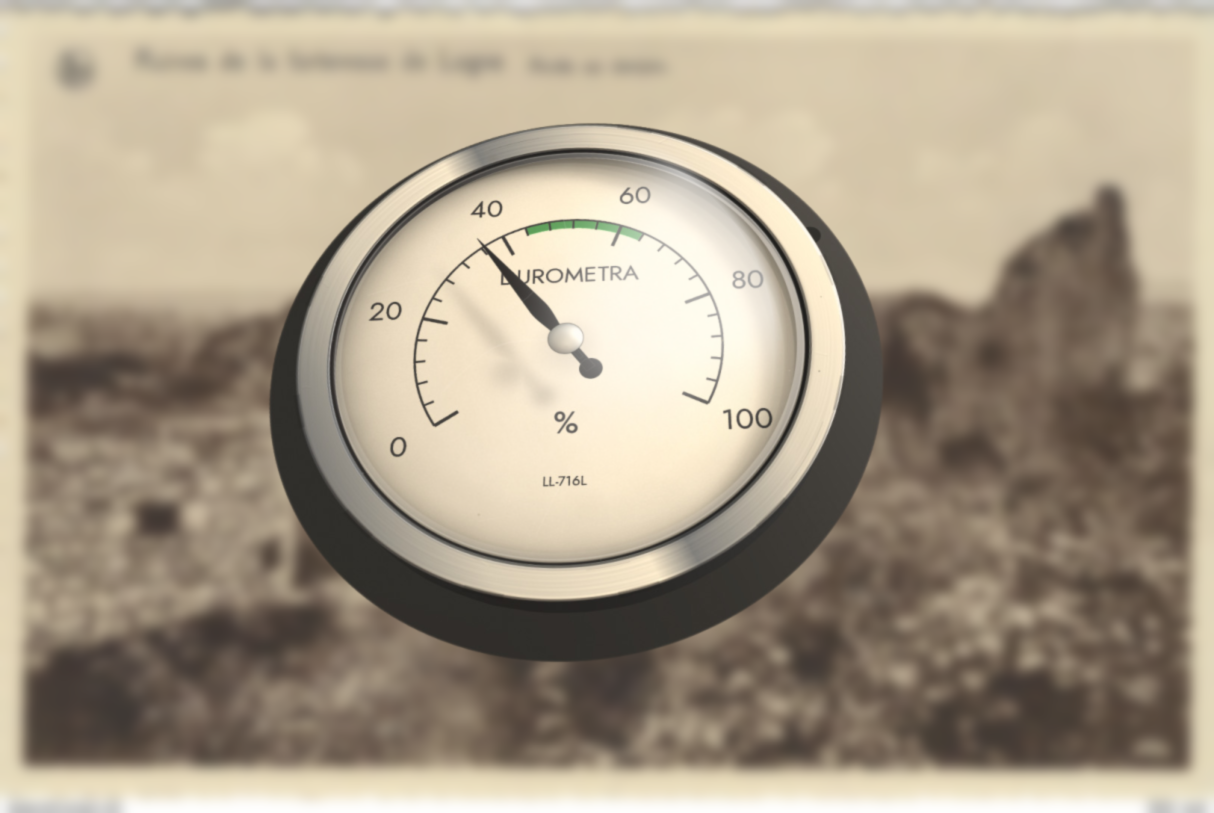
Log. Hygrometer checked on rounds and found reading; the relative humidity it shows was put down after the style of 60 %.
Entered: 36 %
